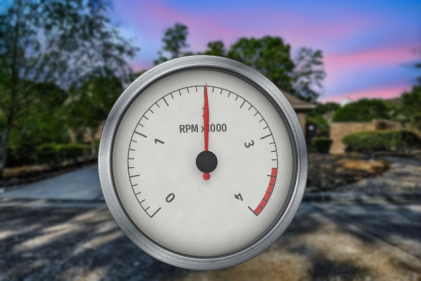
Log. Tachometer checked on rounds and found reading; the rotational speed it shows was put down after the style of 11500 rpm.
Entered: 2000 rpm
